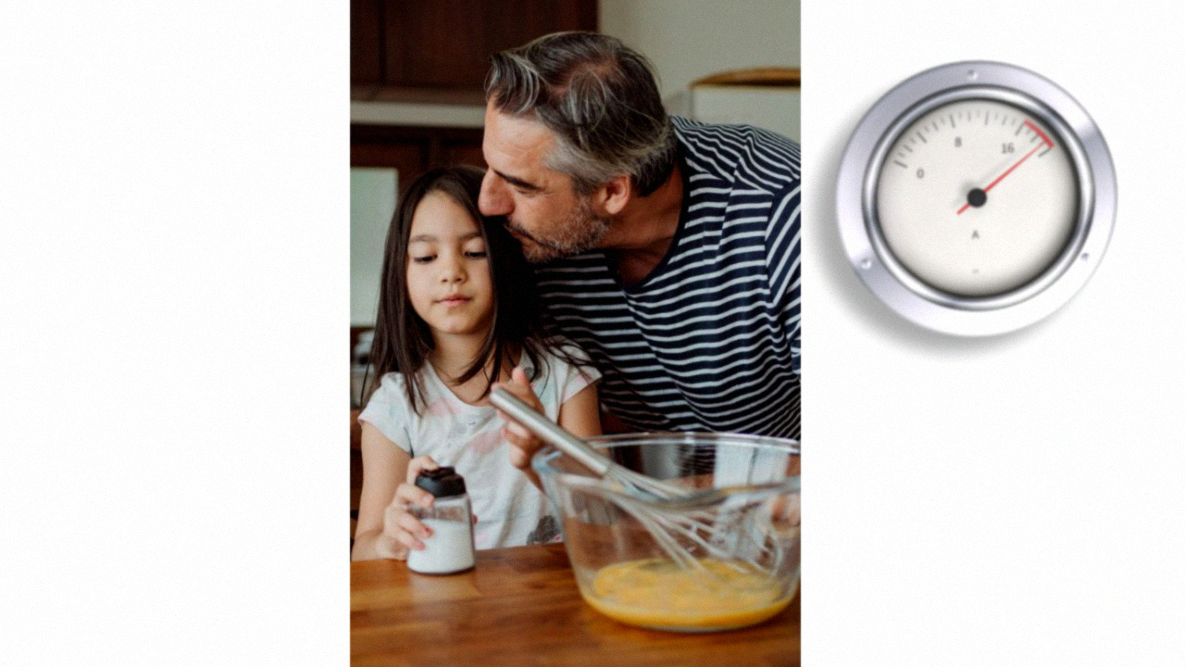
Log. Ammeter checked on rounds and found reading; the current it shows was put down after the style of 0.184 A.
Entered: 19 A
